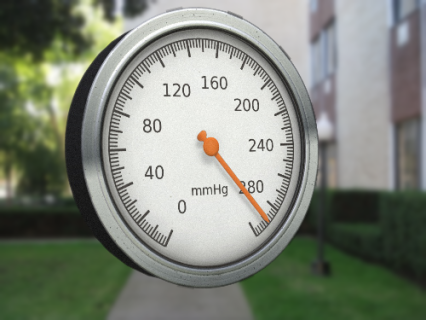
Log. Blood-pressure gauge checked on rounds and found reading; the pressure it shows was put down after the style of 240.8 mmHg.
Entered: 290 mmHg
